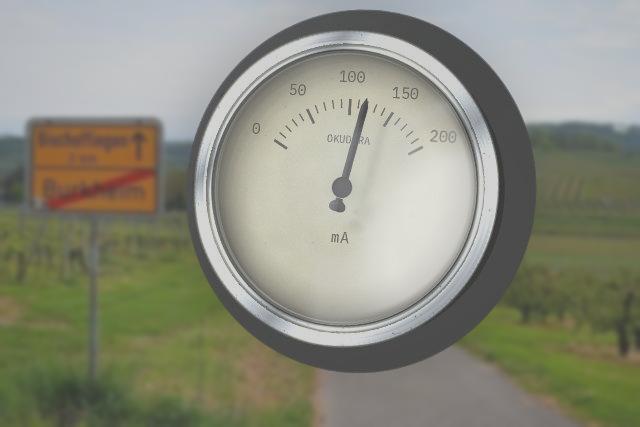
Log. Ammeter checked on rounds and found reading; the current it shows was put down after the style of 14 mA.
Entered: 120 mA
